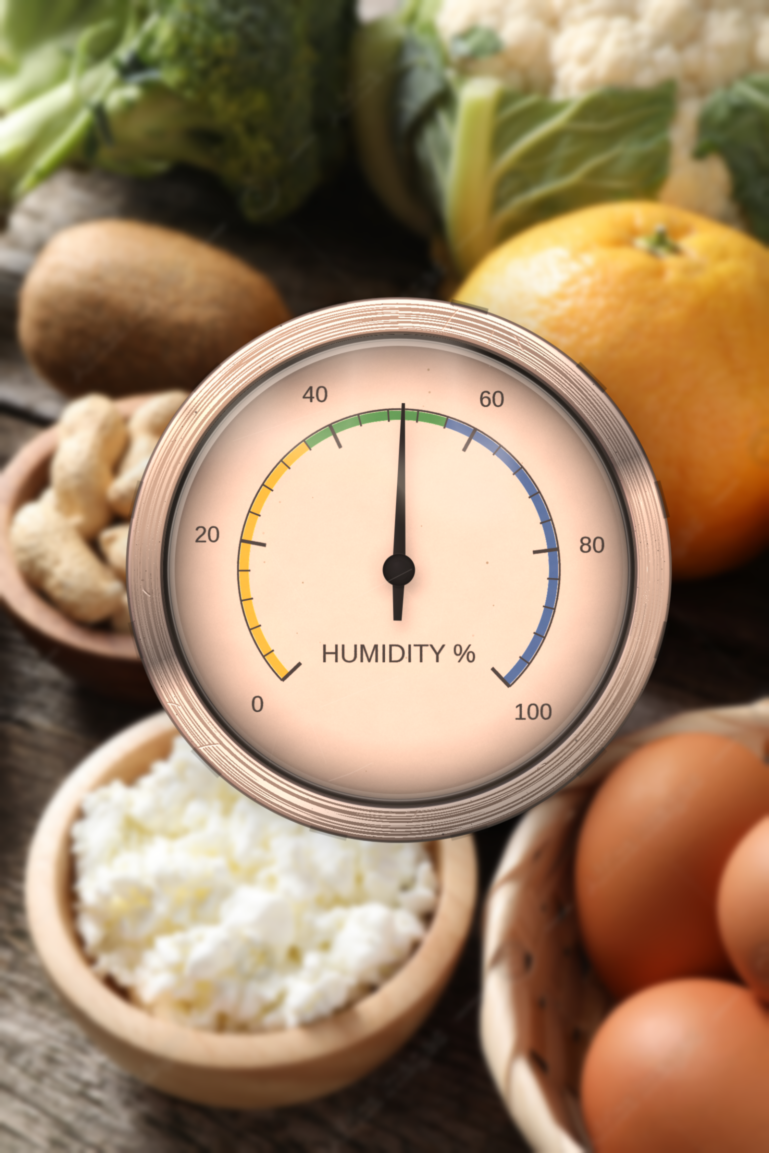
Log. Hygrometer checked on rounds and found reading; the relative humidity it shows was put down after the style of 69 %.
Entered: 50 %
